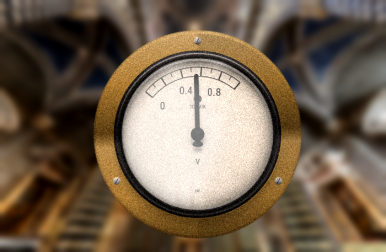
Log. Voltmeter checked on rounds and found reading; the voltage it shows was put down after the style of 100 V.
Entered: 0.55 V
